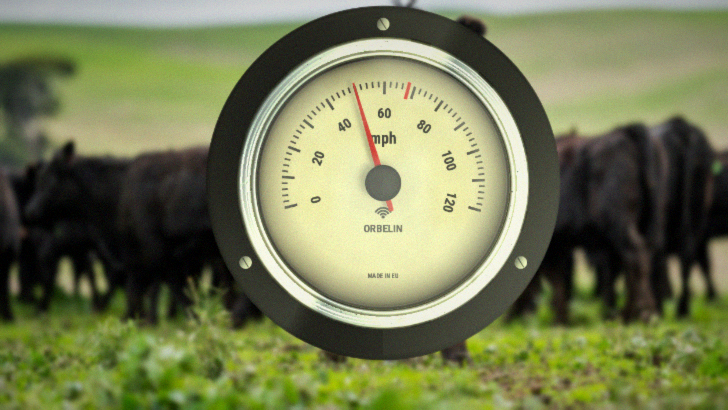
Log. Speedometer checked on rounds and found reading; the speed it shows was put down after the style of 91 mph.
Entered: 50 mph
